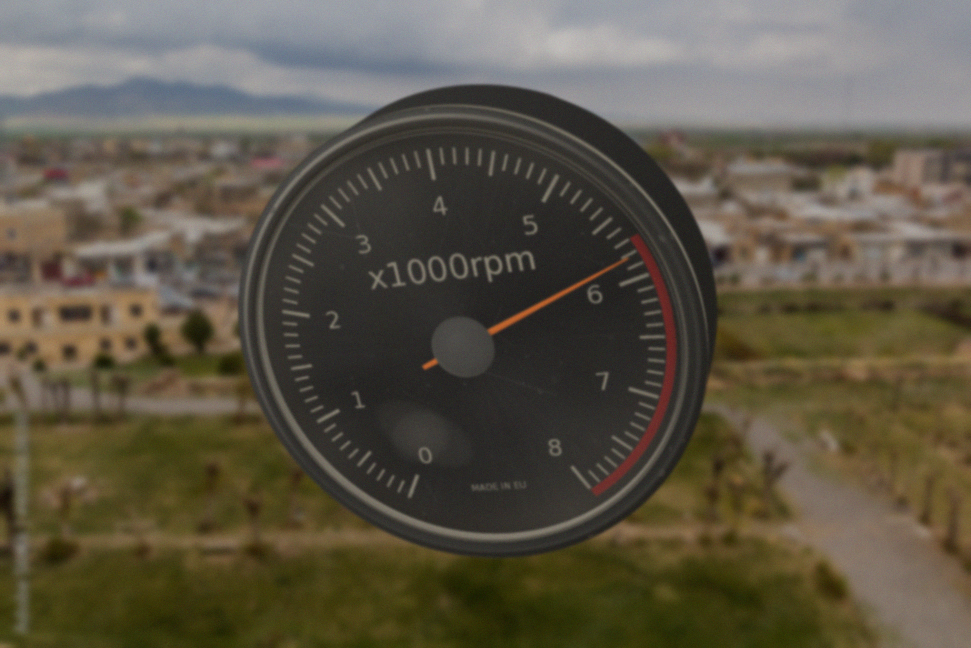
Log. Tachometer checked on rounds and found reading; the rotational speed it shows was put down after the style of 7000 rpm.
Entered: 5800 rpm
